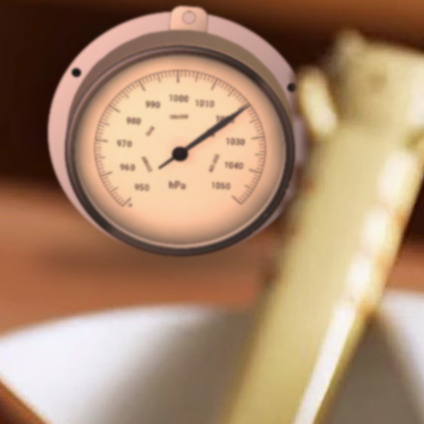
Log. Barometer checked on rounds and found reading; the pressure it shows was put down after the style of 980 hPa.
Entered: 1020 hPa
